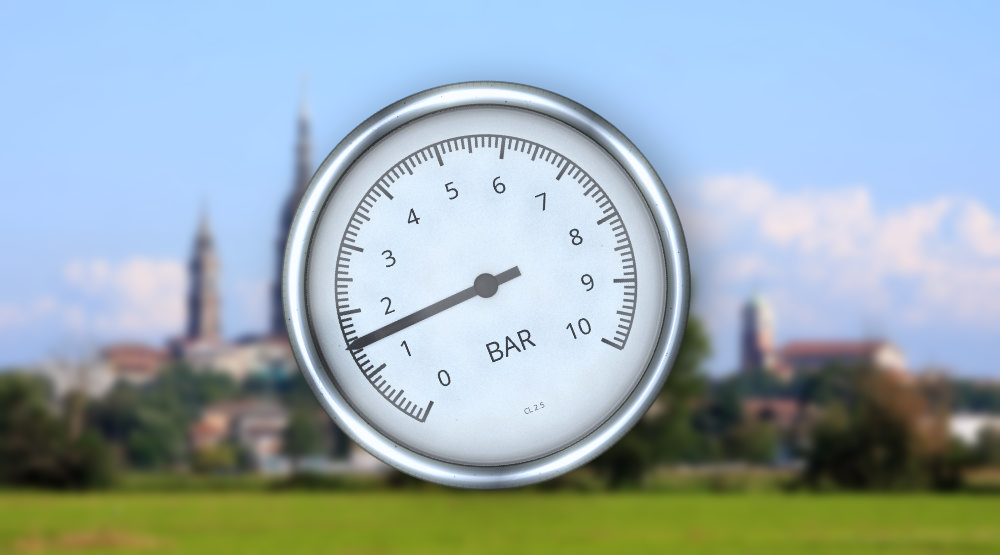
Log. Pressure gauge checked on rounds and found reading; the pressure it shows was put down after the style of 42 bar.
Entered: 1.5 bar
